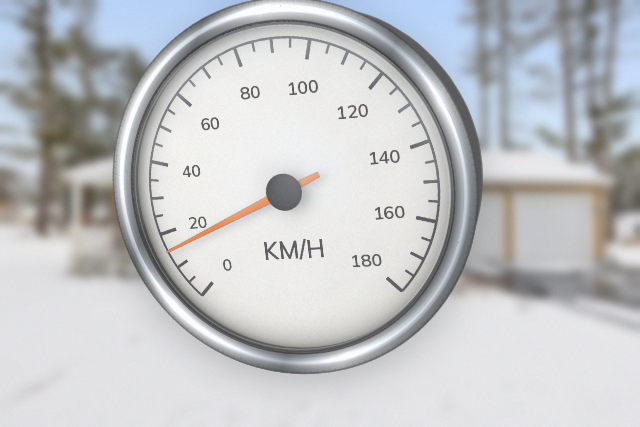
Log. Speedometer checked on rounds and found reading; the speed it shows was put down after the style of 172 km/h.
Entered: 15 km/h
